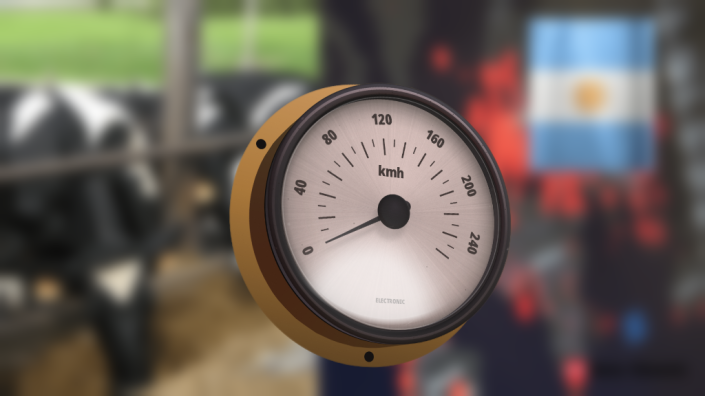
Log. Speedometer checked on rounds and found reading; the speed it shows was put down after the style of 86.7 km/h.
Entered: 0 km/h
